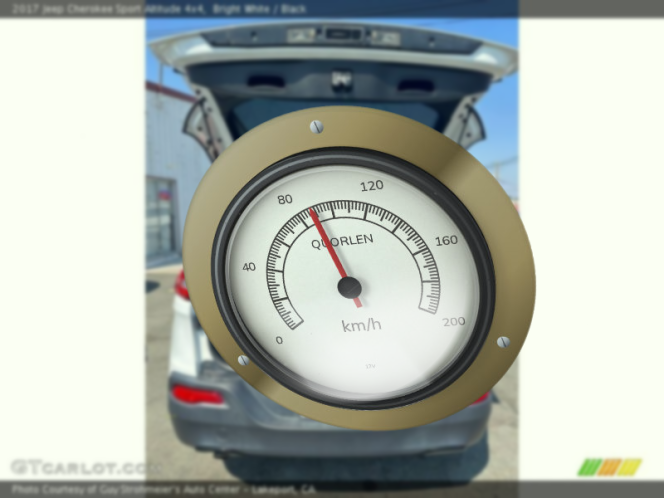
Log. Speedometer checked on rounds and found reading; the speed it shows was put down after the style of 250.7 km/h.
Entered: 90 km/h
